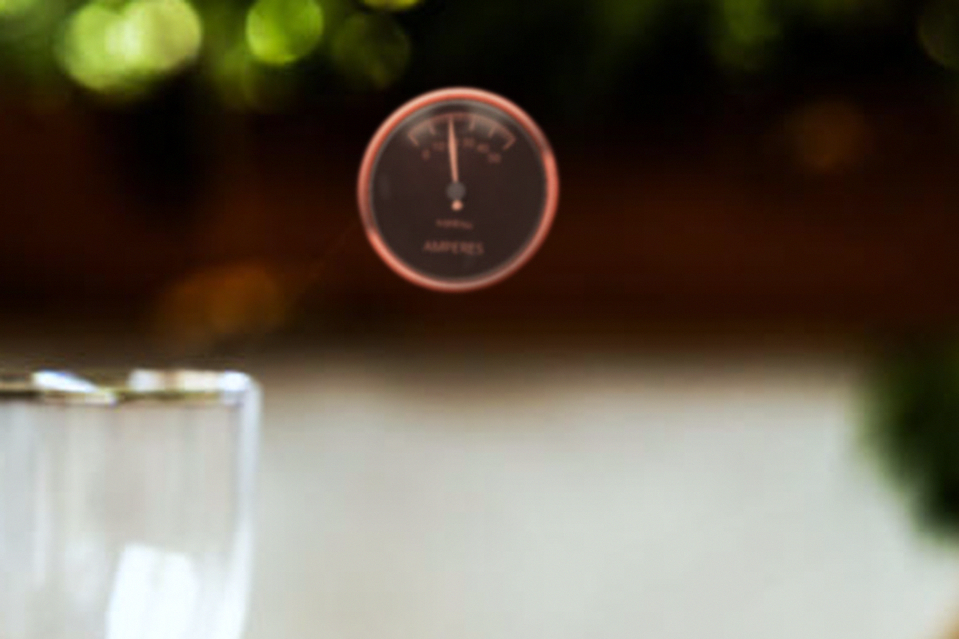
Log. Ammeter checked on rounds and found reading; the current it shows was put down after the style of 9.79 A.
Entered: 20 A
